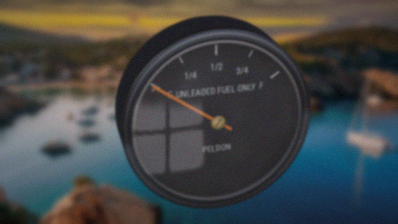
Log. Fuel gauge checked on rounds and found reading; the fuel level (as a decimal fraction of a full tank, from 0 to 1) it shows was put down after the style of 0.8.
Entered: 0
